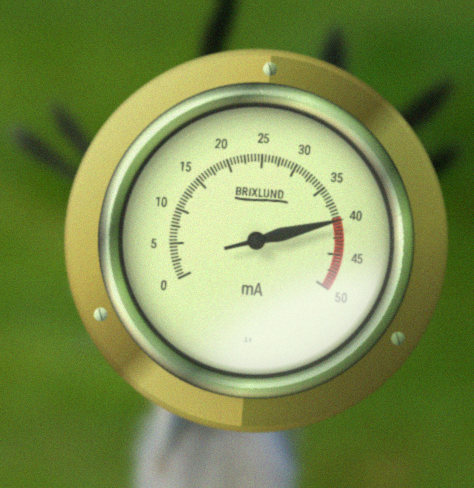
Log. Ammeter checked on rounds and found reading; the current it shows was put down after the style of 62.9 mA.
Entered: 40 mA
